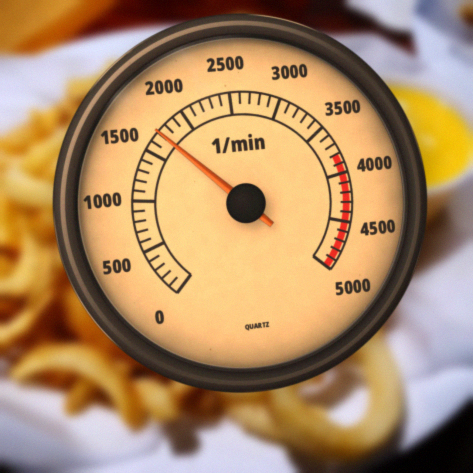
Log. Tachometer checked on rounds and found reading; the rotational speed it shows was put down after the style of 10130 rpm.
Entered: 1700 rpm
